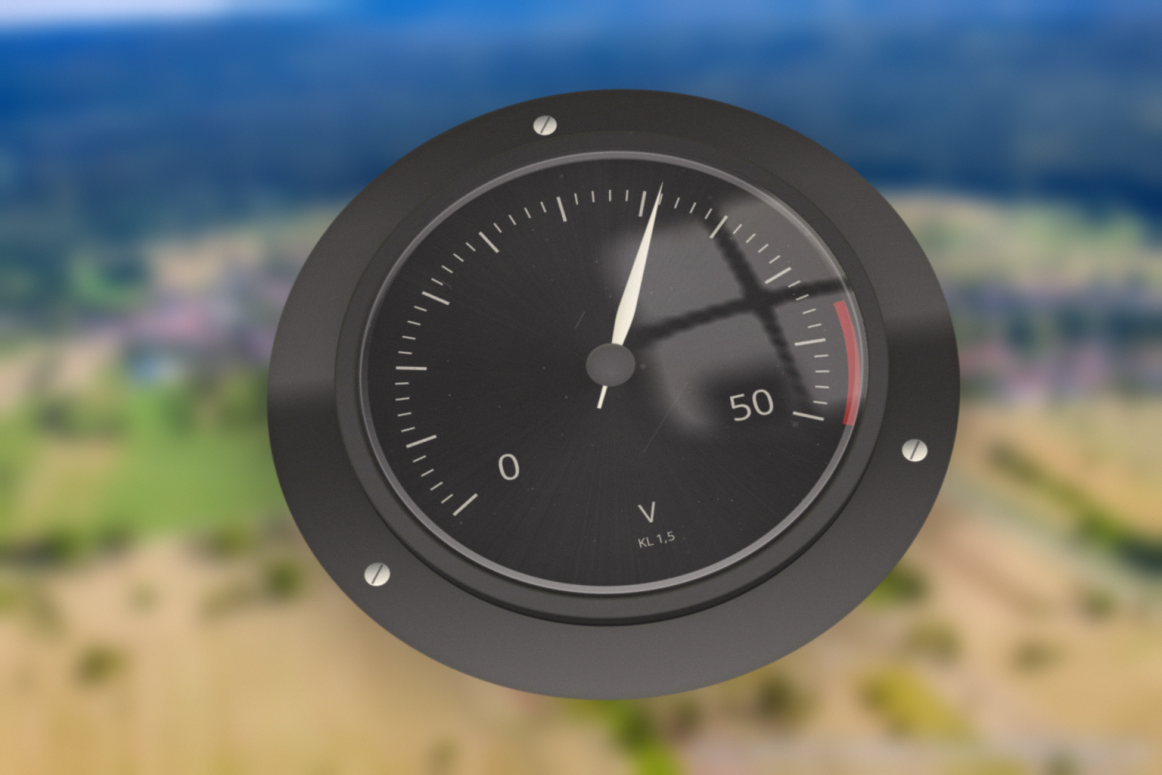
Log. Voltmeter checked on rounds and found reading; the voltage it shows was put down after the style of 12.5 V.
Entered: 31 V
